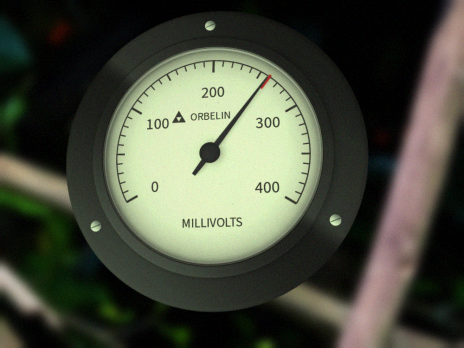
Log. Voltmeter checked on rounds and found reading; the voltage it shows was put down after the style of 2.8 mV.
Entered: 260 mV
